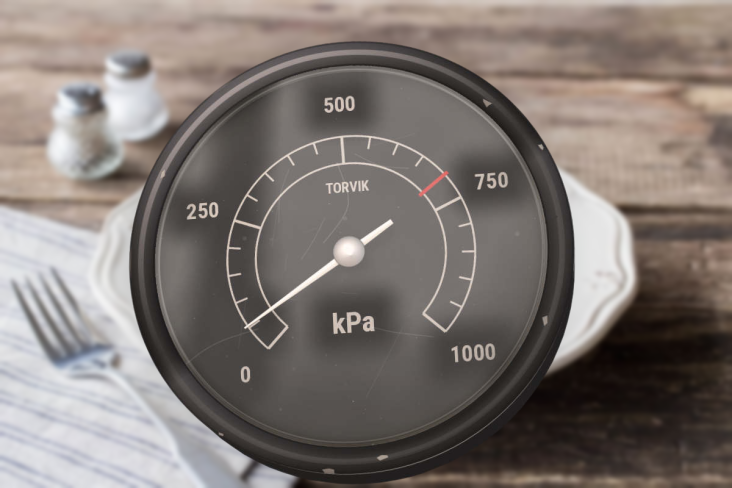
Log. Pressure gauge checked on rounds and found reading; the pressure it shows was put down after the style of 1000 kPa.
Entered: 50 kPa
